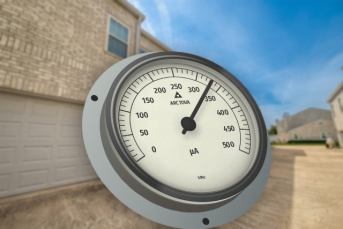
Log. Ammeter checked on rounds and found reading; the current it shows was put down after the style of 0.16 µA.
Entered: 330 µA
